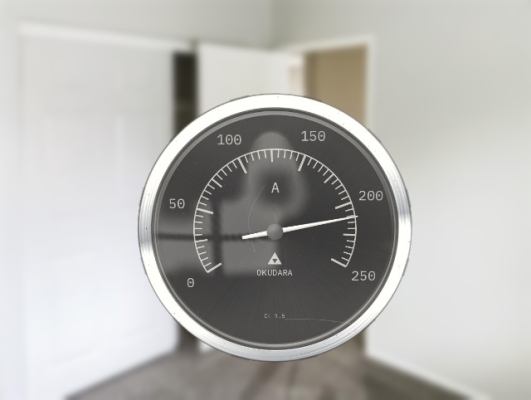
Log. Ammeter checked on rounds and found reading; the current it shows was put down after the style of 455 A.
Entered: 210 A
